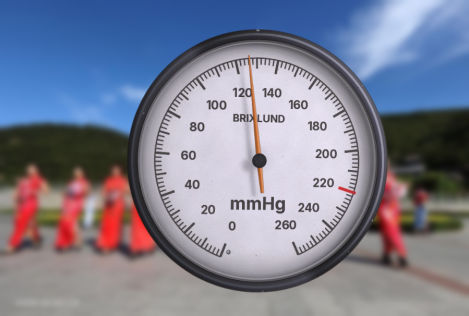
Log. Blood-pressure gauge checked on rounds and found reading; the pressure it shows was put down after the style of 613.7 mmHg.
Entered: 126 mmHg
